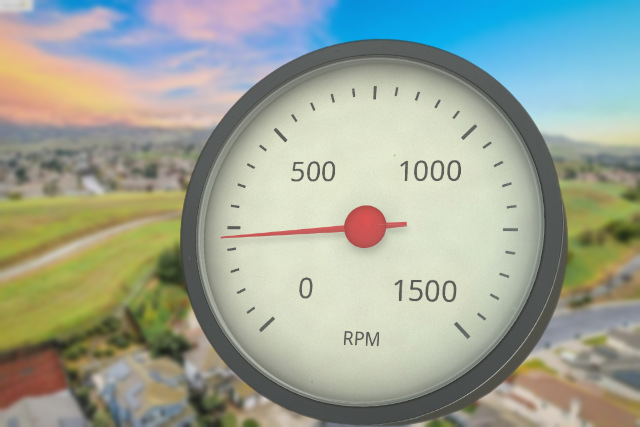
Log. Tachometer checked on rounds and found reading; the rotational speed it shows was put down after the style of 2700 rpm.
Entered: 225 rpm
